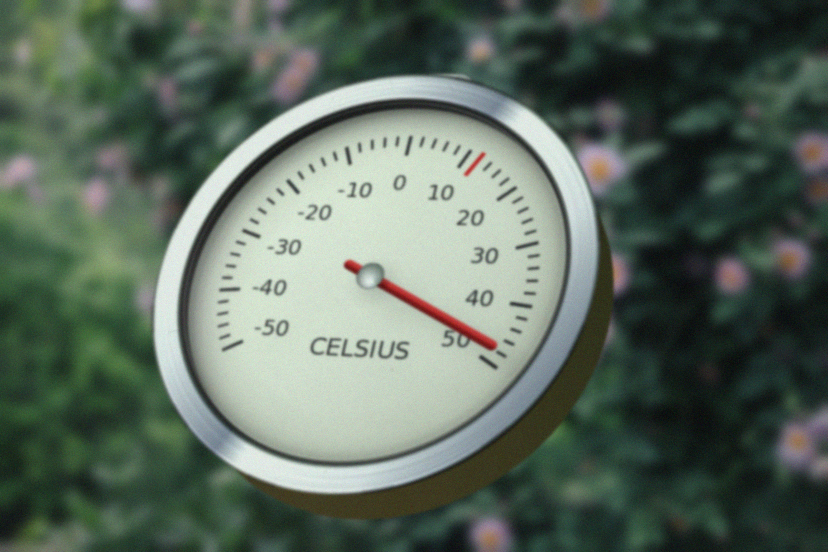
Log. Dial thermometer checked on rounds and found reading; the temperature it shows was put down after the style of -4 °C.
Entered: 48 °C
